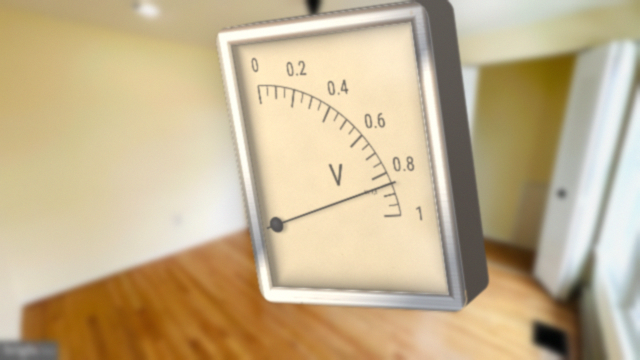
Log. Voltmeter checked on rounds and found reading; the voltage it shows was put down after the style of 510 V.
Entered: 0.85 V
